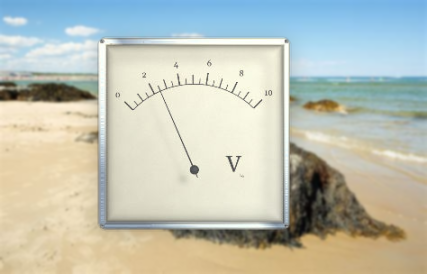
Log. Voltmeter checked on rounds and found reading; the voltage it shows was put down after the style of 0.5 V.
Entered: 2.5 V
